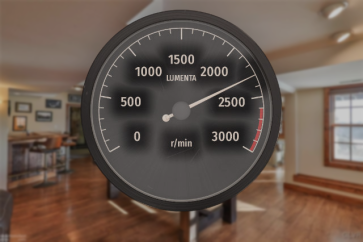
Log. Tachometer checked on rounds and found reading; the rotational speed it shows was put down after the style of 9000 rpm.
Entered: 2300 rpm
